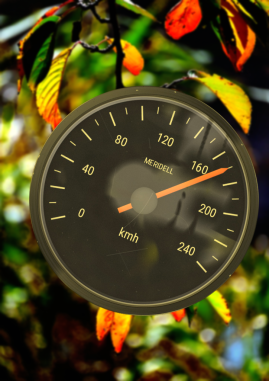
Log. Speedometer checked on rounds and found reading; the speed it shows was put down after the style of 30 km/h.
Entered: 170 km/h
